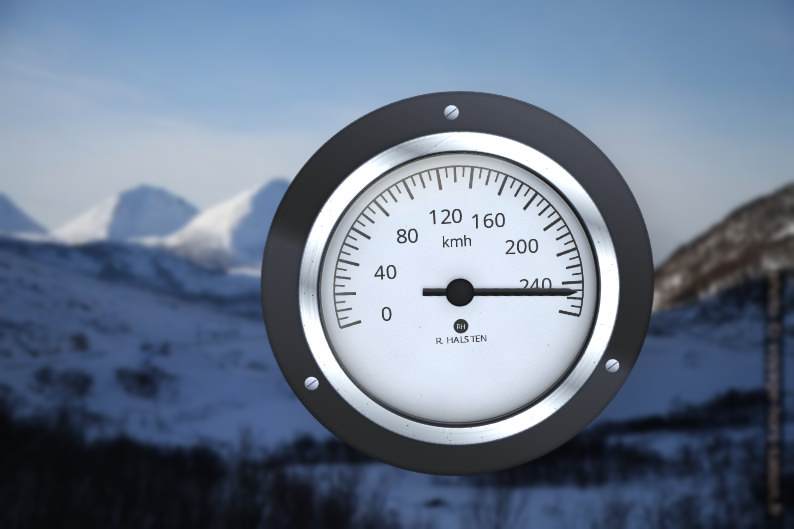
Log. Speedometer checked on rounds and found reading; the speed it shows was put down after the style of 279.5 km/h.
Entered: 245 km/h
